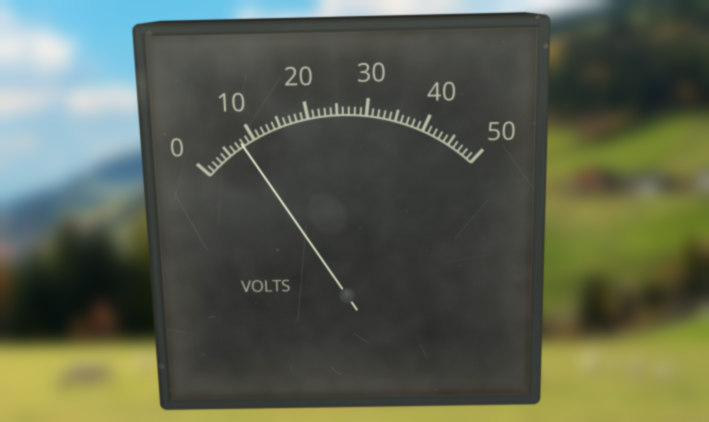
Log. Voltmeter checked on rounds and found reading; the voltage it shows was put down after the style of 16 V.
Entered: 8 V
